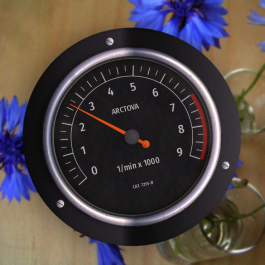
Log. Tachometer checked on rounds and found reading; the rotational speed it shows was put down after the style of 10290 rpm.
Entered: 2625 rpm
